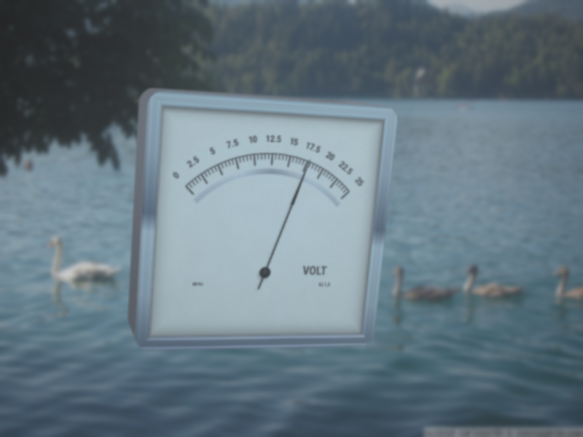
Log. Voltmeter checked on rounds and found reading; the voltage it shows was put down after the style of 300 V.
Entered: 17.5 V
